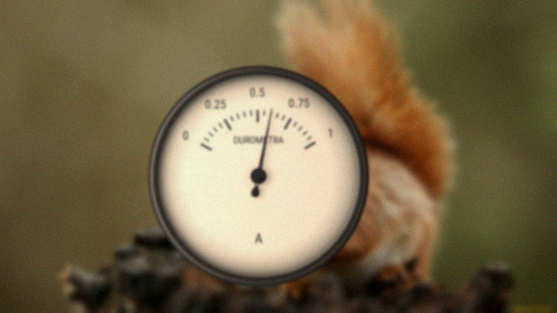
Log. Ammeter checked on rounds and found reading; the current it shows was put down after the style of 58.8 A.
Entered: 0.6 A
